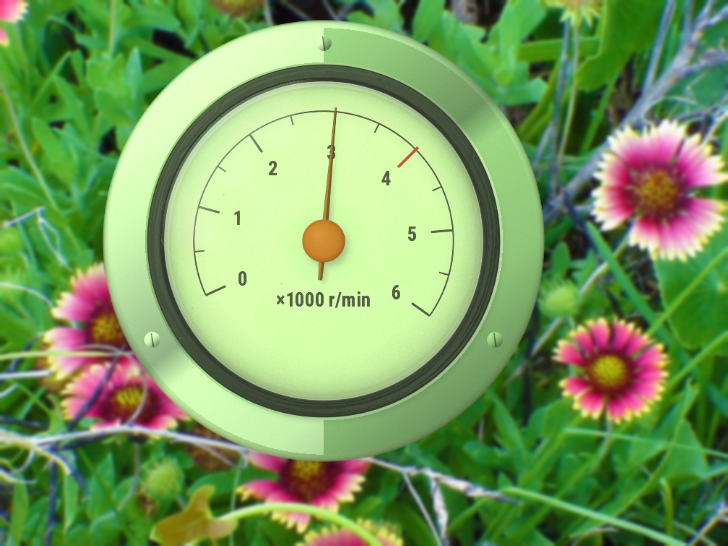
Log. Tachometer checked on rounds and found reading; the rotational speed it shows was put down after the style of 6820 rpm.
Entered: 3000 rpm
